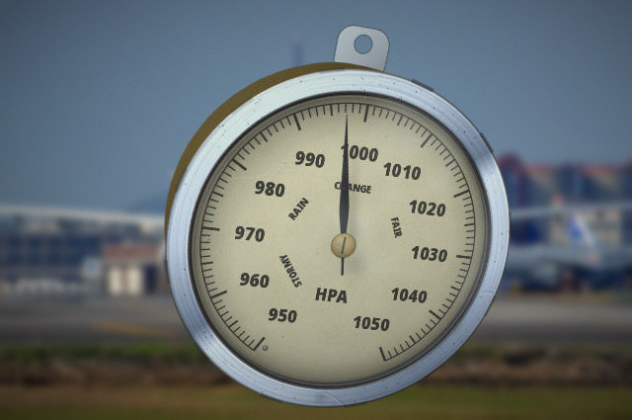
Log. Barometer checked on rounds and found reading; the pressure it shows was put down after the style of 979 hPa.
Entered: 997 hPa
